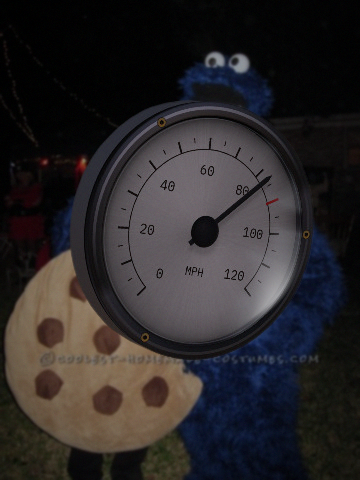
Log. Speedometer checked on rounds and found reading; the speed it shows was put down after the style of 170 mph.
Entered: 82.5 mph
